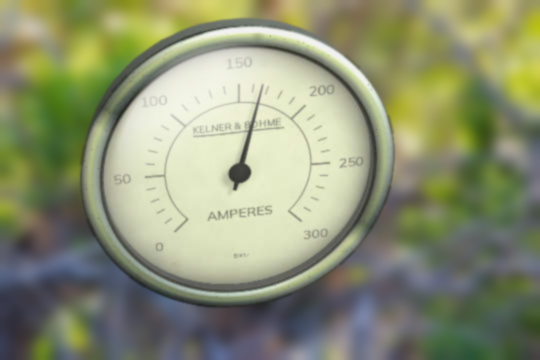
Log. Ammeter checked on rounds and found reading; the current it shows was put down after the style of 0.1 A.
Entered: 165 A
